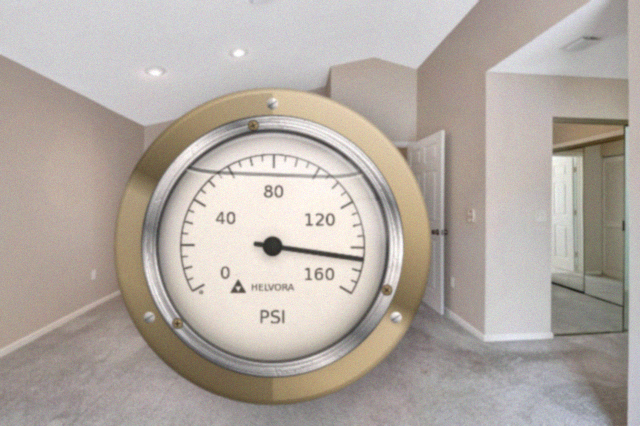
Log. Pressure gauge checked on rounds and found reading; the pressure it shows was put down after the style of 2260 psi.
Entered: 145 psi
